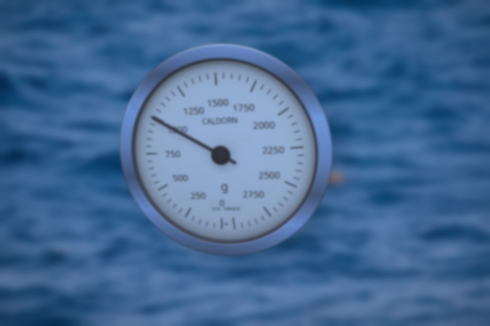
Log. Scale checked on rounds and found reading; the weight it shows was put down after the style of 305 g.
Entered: 1000 g
